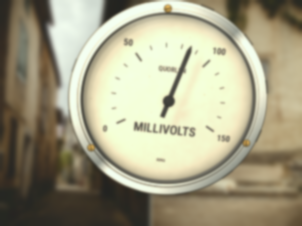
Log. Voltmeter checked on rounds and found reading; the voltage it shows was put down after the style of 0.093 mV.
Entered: 85 mV
